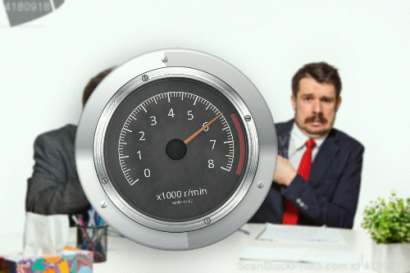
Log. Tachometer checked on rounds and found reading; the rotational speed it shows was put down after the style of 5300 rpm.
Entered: 6000 rpm
